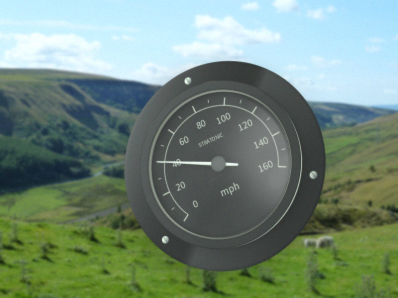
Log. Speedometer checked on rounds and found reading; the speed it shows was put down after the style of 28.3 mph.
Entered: 40 mph
